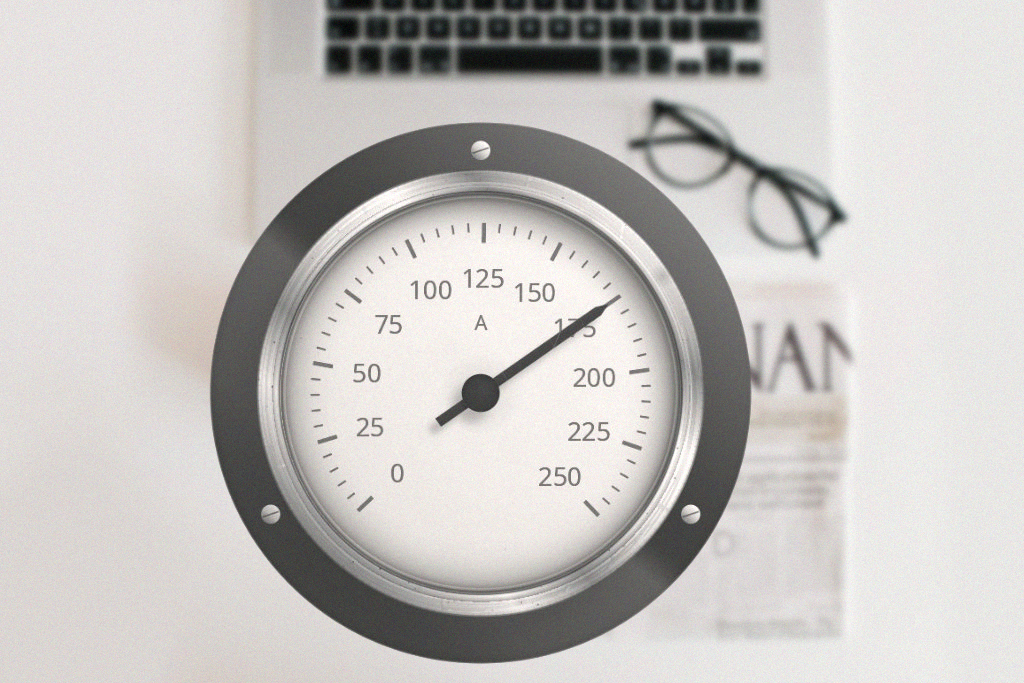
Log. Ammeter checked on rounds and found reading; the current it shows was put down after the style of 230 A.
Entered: 175 A
